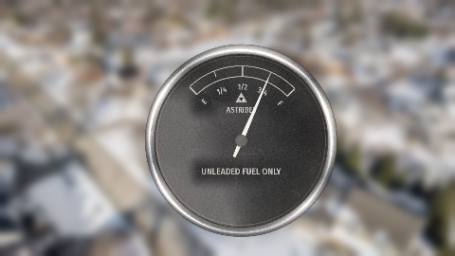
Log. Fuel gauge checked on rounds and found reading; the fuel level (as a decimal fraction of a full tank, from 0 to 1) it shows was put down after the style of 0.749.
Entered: 0.75
